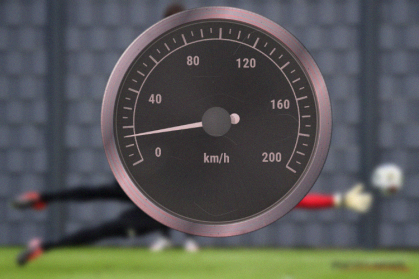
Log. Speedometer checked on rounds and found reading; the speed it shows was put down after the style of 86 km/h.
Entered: 15 km/h
